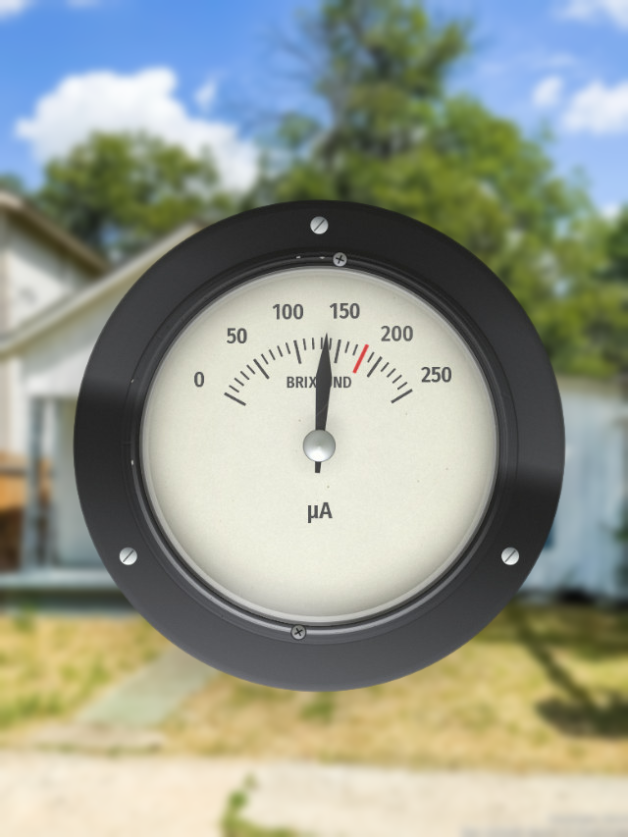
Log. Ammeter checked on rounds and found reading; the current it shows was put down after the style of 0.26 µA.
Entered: 135 µA
